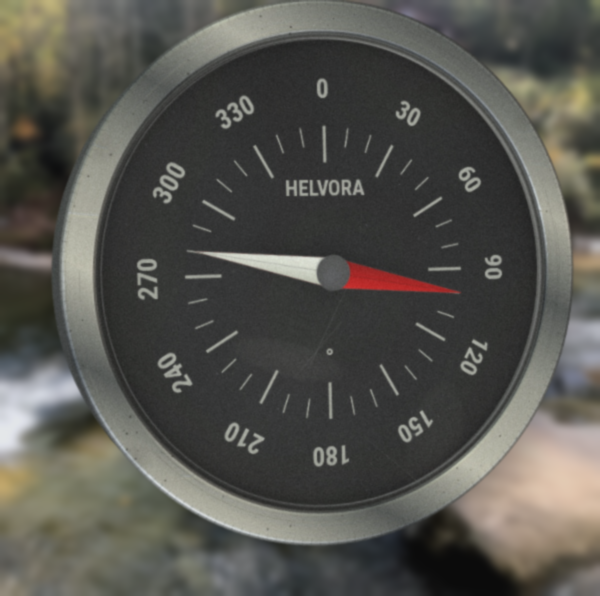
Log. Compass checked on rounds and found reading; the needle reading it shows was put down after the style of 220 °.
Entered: 100 °
